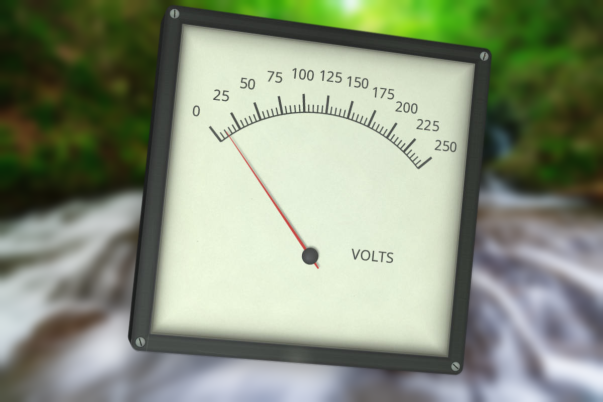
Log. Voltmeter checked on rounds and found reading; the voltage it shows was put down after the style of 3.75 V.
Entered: 10 V
